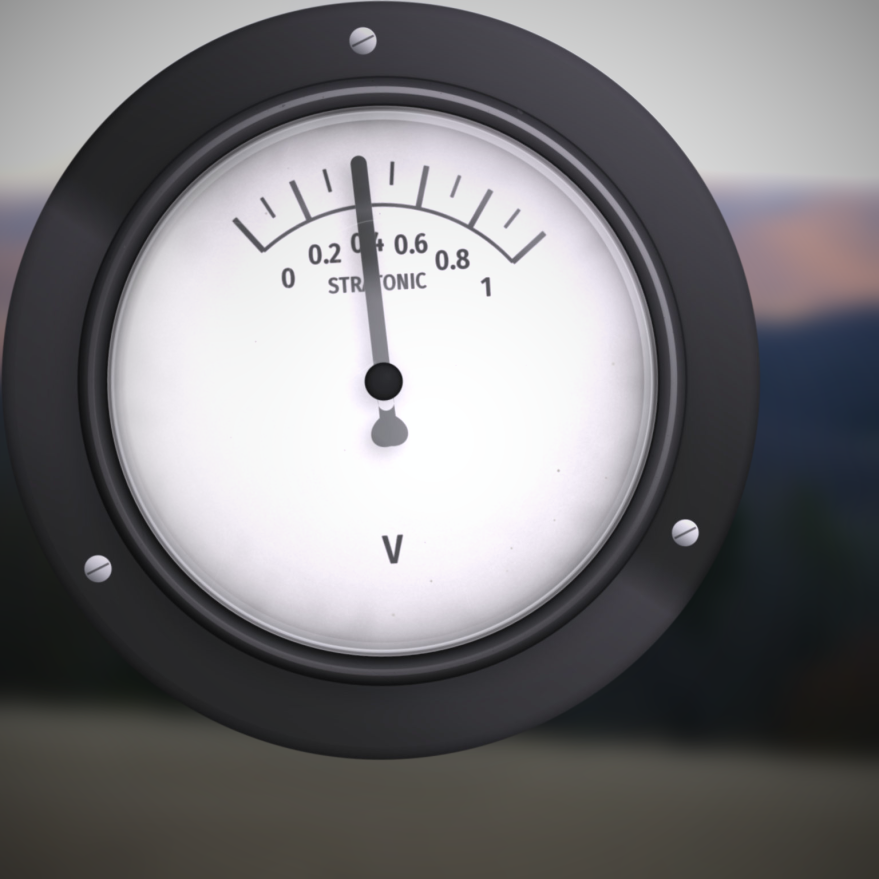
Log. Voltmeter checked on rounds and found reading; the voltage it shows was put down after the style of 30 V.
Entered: 0.4 V
